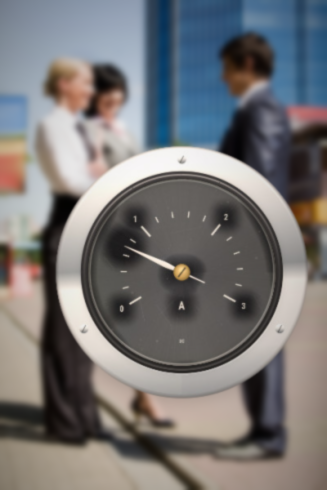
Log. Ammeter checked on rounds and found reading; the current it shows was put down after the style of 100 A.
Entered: 0.7 A
